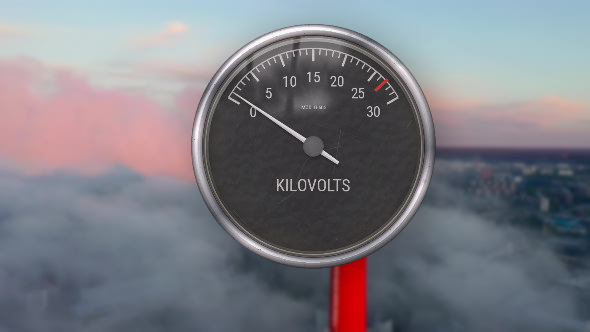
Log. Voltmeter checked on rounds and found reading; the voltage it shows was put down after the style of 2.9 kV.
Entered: 1 kV
